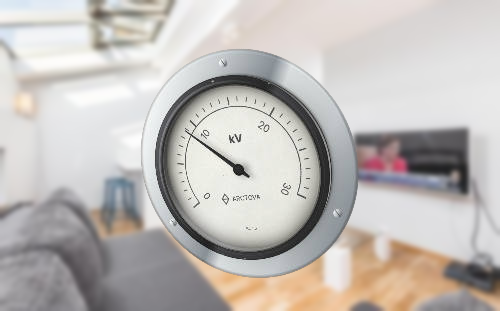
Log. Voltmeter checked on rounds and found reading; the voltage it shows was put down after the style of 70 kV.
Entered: 9 kV
